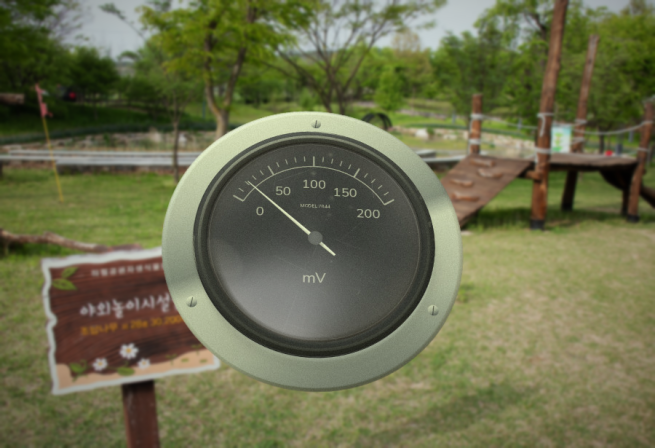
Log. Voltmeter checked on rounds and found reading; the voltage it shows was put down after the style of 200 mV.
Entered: 20 mV
